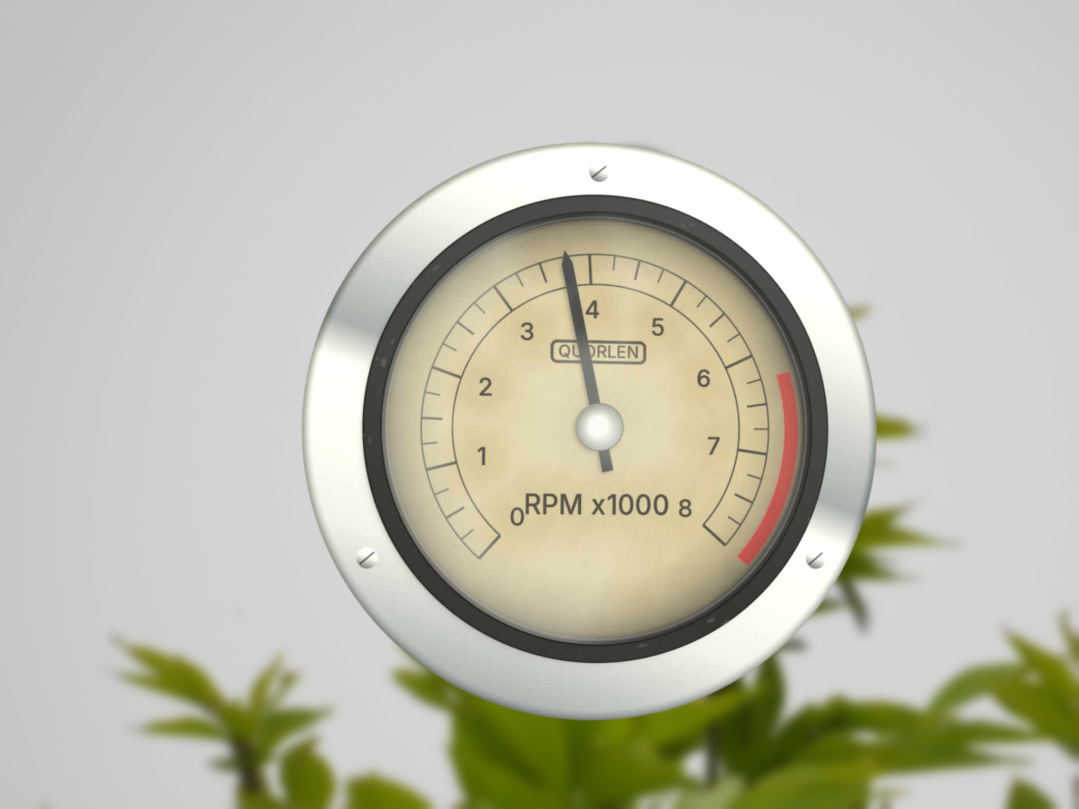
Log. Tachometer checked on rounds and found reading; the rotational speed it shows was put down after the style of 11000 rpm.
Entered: 3750 rpm
